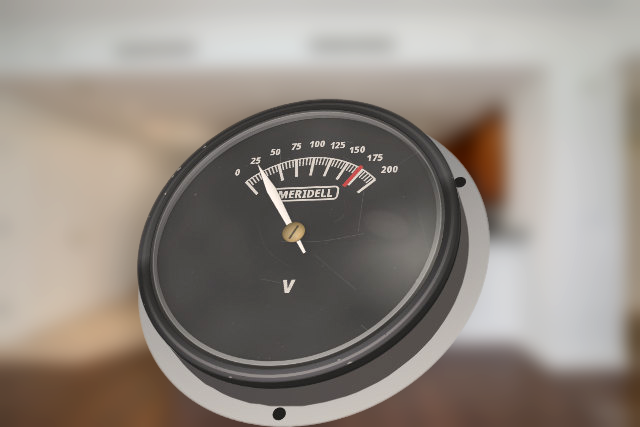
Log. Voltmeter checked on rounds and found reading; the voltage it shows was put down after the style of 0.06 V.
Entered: 25 V
